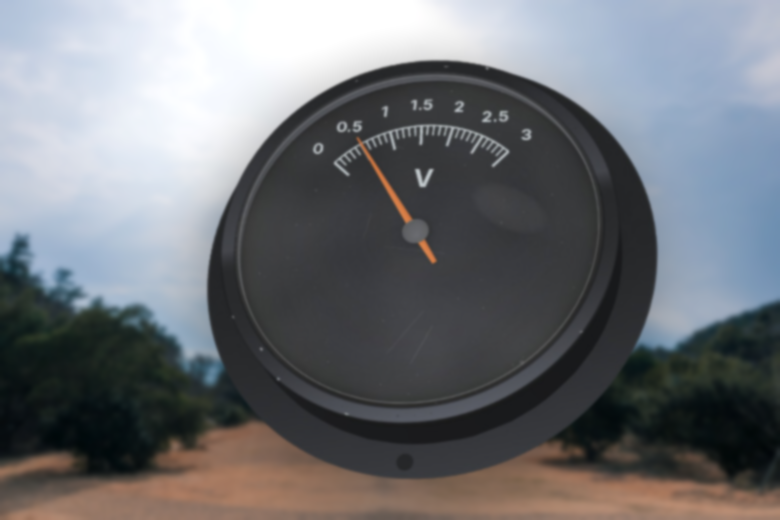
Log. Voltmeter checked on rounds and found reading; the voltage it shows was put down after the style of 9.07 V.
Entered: 0.5 V
